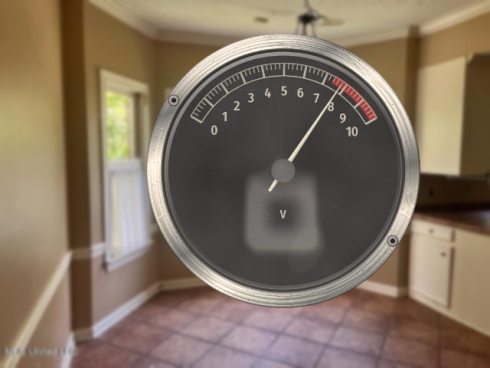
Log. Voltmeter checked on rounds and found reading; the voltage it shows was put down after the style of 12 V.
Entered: 7.8 V
